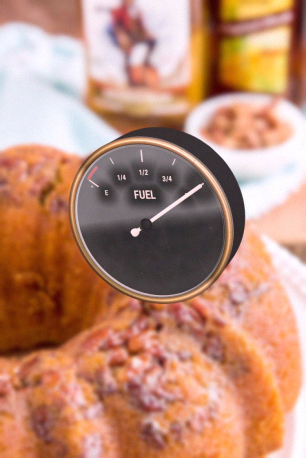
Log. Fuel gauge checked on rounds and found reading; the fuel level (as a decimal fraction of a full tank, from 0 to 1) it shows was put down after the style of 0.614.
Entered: 1
